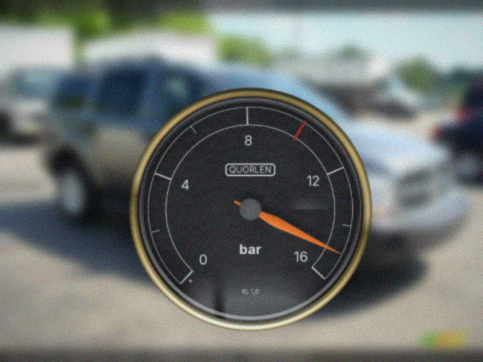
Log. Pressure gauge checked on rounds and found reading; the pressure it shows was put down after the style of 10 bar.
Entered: 15 bar
